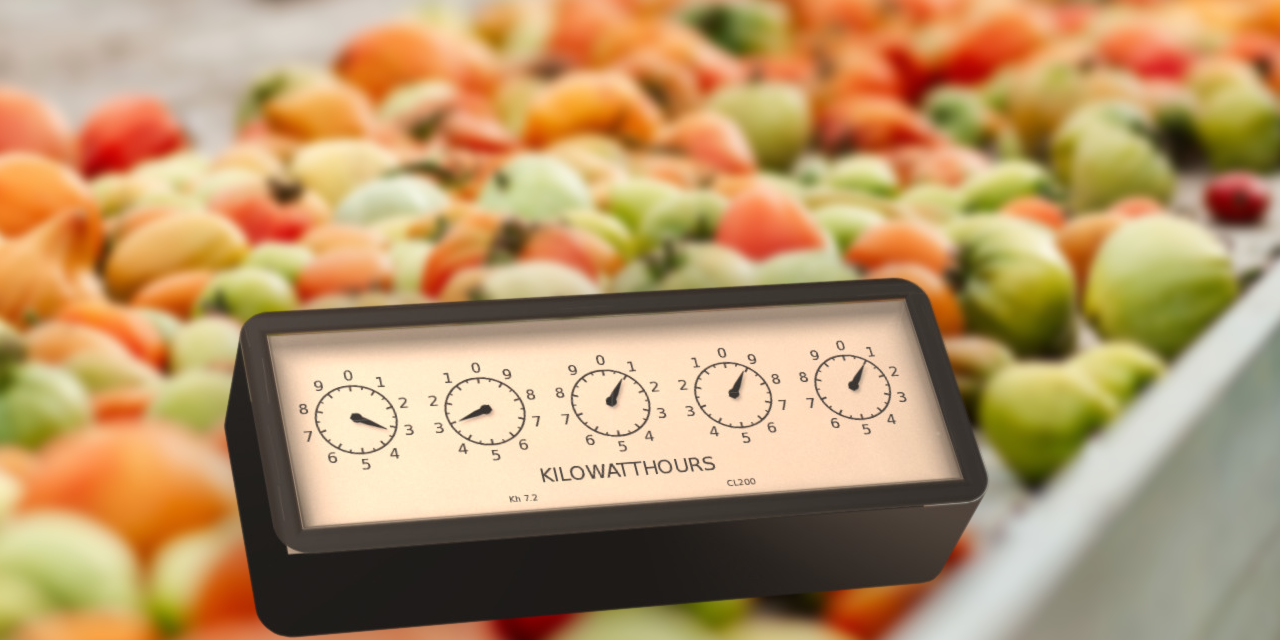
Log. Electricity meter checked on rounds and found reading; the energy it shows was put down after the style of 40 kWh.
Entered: 33091 kWh
